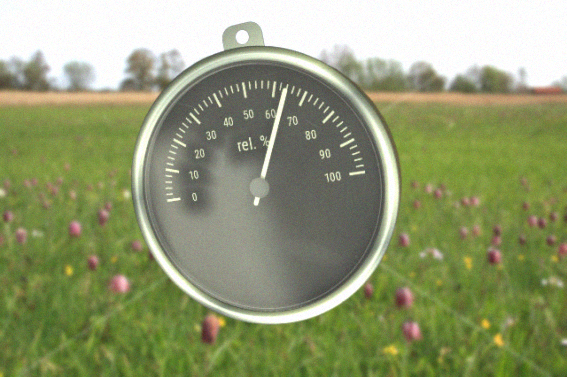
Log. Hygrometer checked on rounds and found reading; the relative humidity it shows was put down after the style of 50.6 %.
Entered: 64 %
